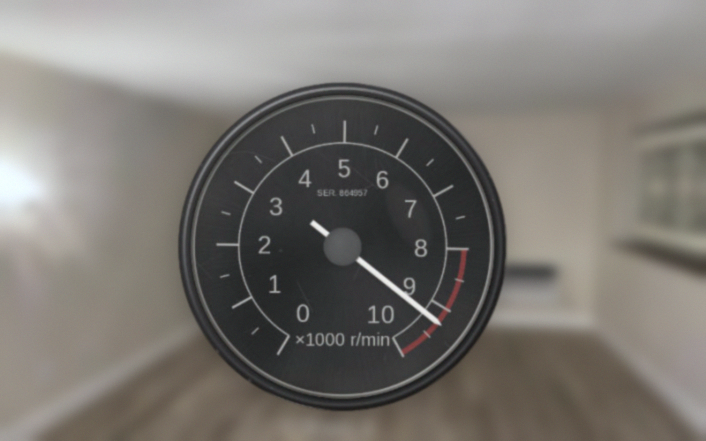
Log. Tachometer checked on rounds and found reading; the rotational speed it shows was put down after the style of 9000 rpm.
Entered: 9250 rpm
